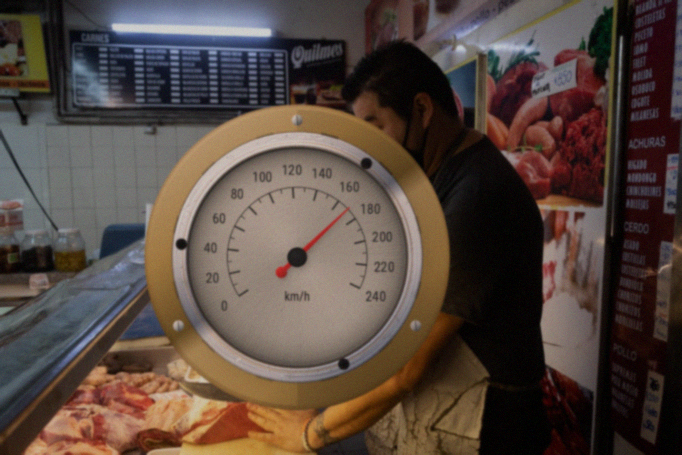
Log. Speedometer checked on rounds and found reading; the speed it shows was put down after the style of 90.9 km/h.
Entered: 170 km/h
